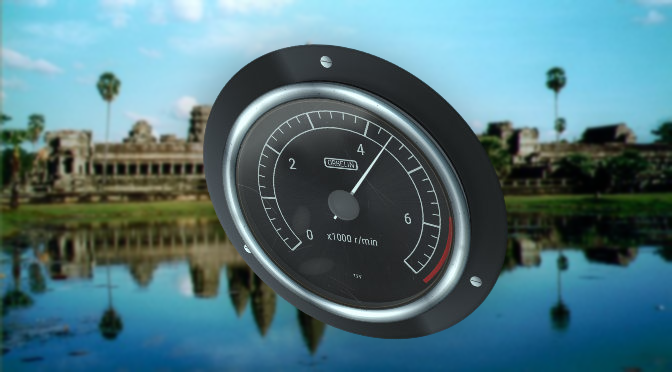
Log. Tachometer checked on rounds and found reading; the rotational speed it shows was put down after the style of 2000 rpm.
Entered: 4400 rpm
